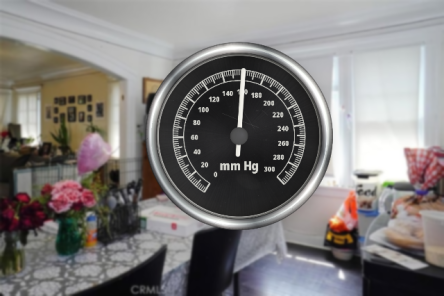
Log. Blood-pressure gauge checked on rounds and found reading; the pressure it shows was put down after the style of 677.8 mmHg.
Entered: 160 mmHg
